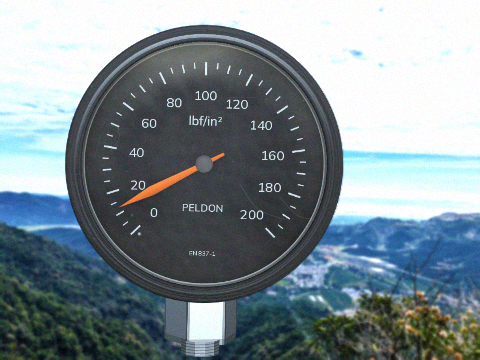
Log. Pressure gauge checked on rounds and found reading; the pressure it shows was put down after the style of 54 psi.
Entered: 12.5 psi
